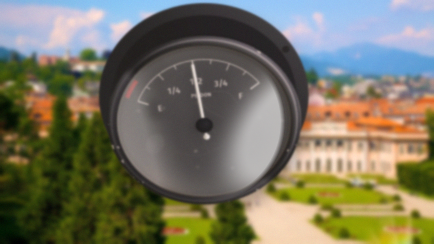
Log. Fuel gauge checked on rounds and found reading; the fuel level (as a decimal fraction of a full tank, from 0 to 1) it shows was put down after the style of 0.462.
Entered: 0.5
